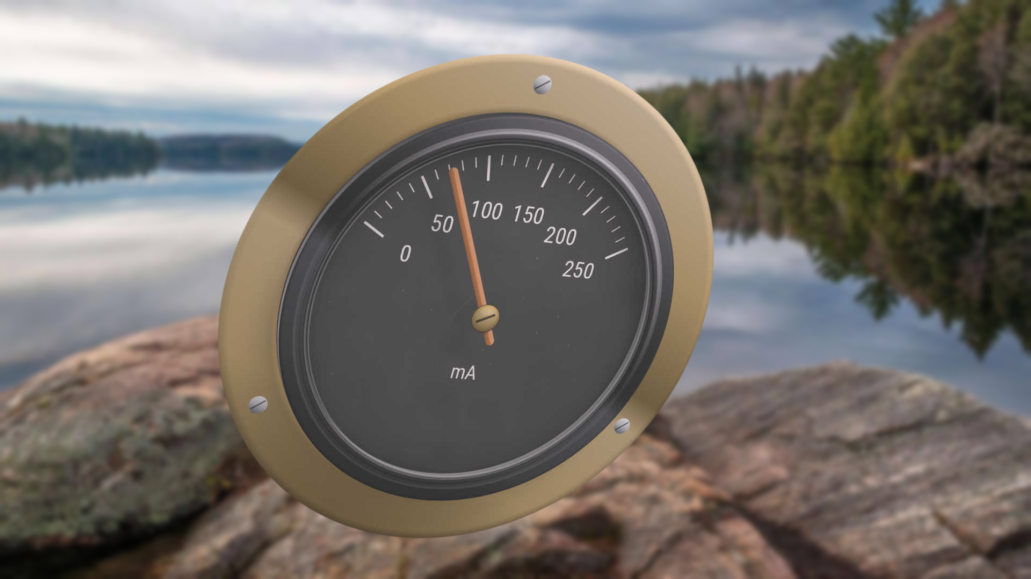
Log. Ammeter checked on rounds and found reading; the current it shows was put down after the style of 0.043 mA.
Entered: 70 mA
